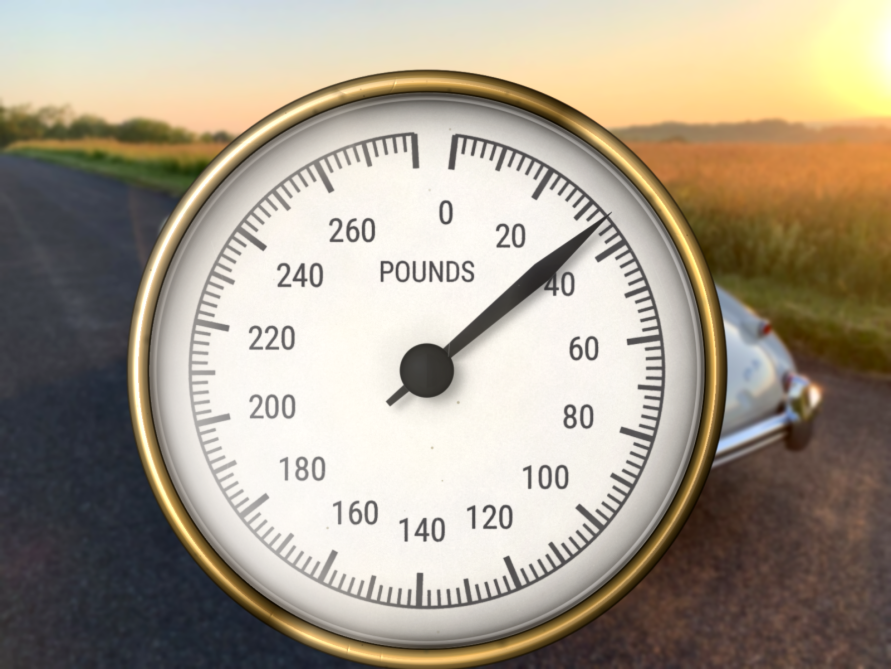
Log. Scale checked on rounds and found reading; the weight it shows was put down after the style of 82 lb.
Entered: 34 lb
